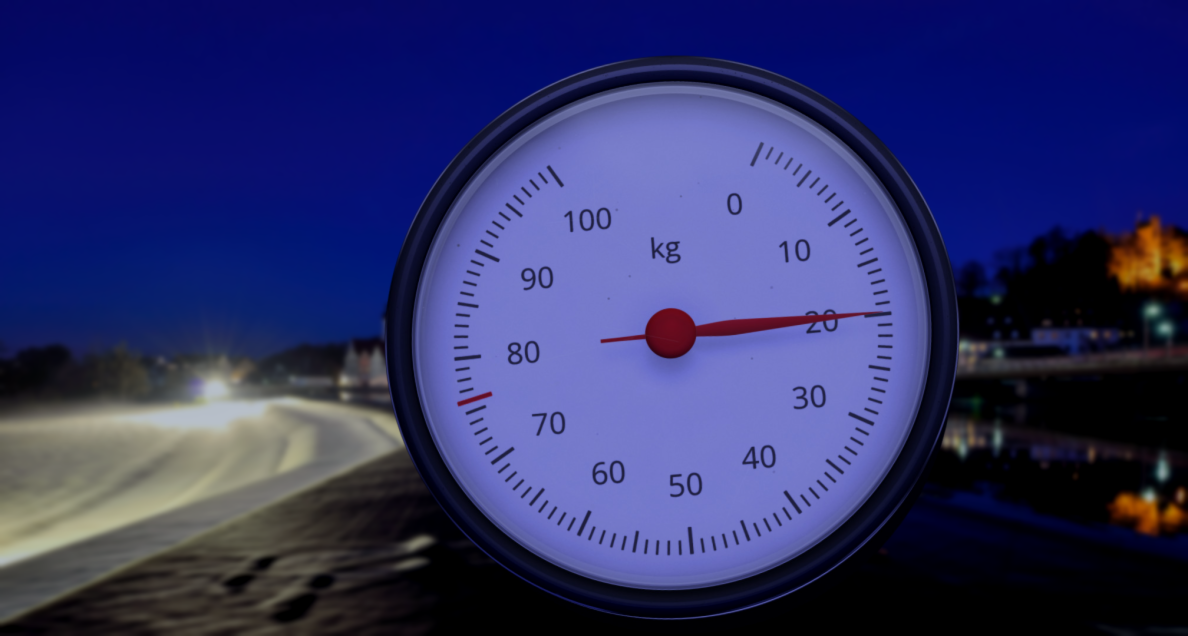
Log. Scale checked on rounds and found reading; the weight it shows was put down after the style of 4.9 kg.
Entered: 20 kg
